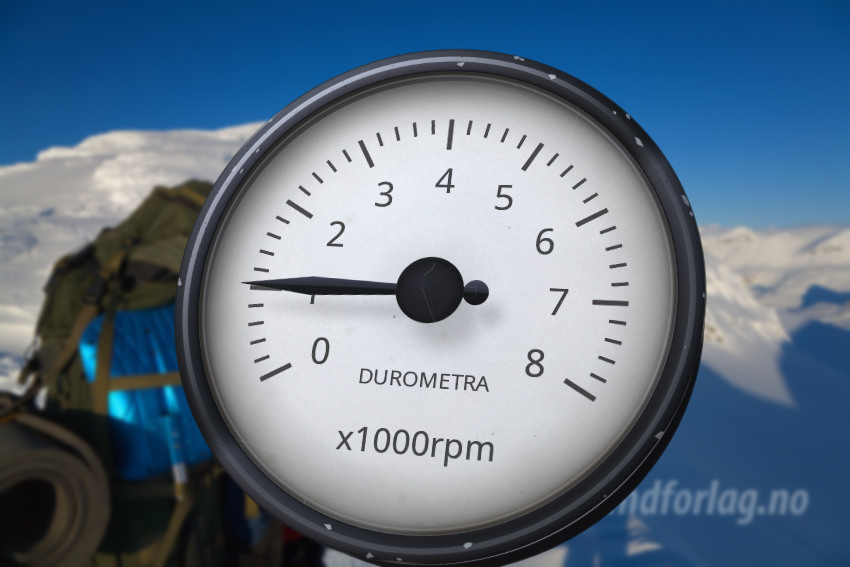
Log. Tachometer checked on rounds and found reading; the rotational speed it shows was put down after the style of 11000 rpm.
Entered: 1000 rpm
